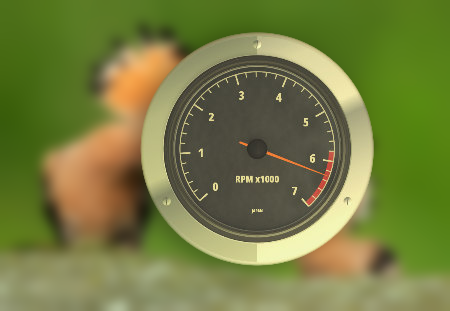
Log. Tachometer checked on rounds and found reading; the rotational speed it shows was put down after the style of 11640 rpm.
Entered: 6300 rpm
